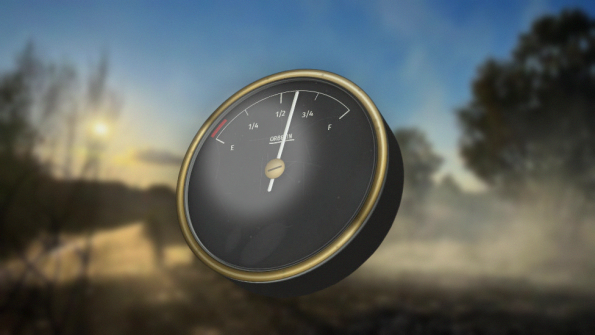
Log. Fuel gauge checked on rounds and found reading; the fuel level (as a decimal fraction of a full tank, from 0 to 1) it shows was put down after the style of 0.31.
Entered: 0.625
